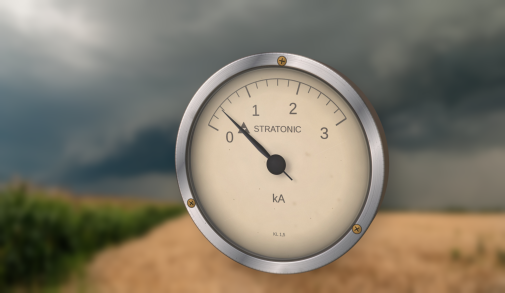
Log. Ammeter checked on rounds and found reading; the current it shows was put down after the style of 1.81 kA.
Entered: 0.4 kA
